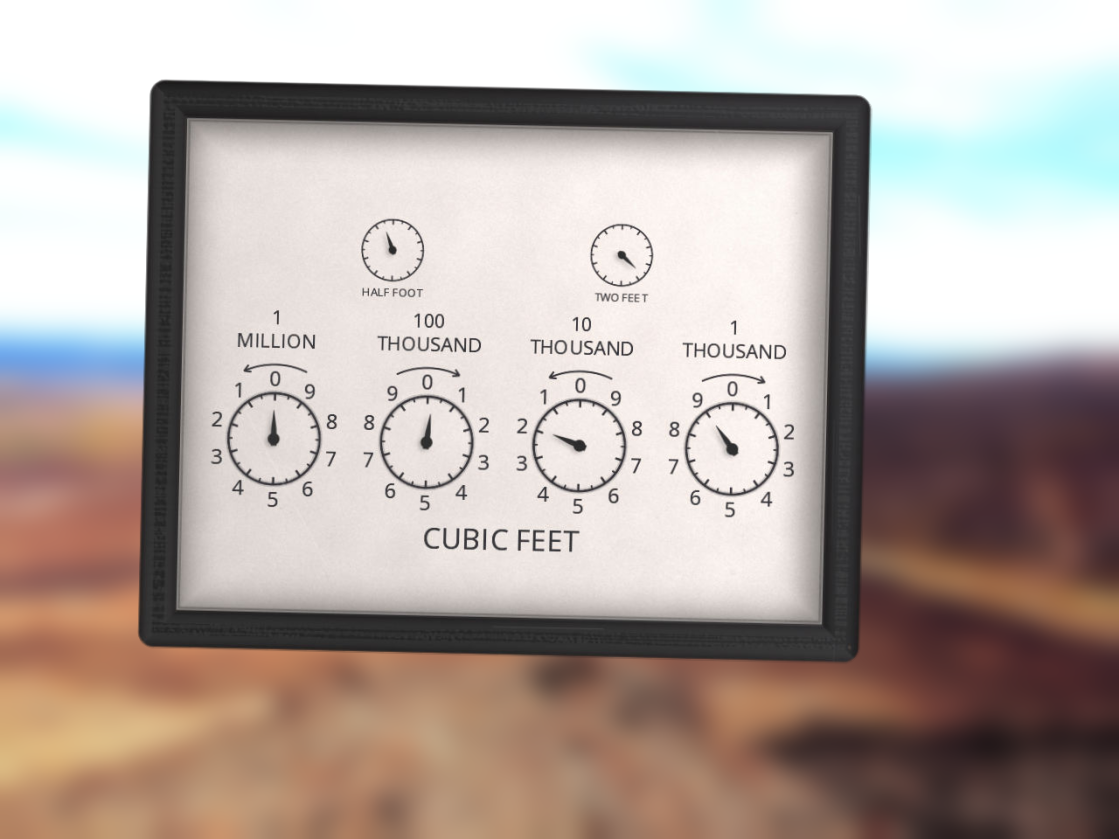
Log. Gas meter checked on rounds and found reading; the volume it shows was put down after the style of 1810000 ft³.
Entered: 1900 ft³
